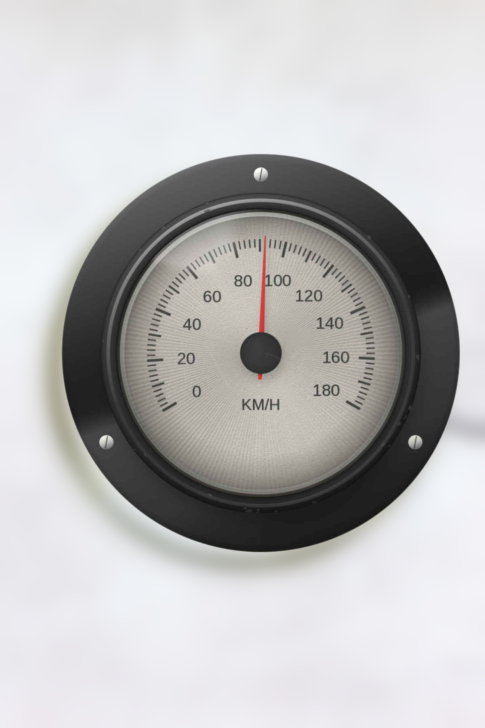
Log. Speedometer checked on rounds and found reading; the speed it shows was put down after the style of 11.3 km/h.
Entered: 92 km/h
